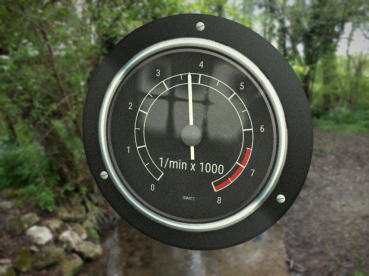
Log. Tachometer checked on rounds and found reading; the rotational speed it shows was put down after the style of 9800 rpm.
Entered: 3750 rpm
